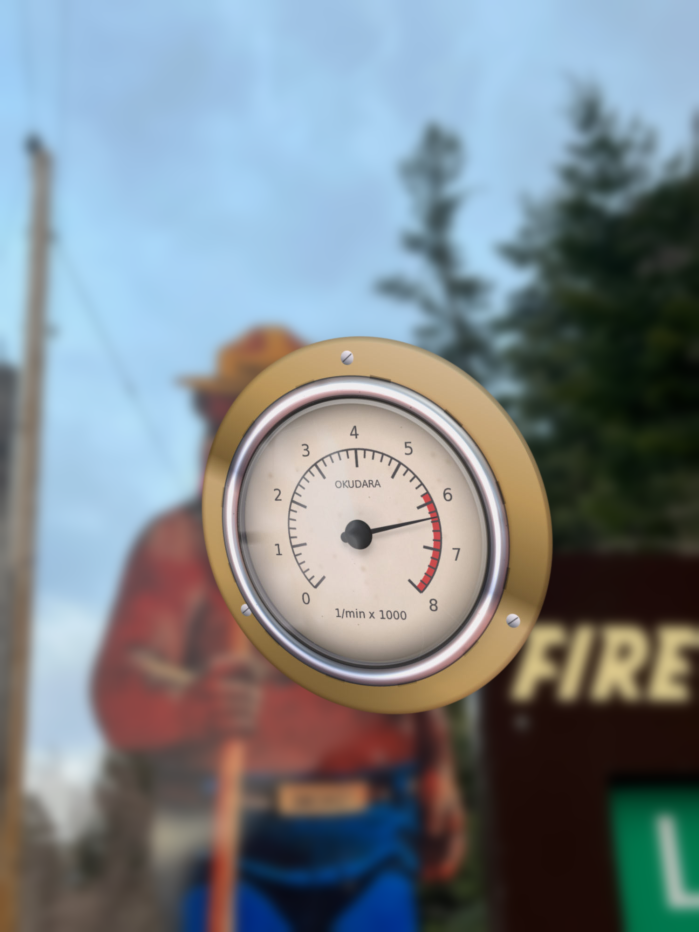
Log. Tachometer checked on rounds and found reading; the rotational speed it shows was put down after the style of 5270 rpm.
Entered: 6300 rpm
